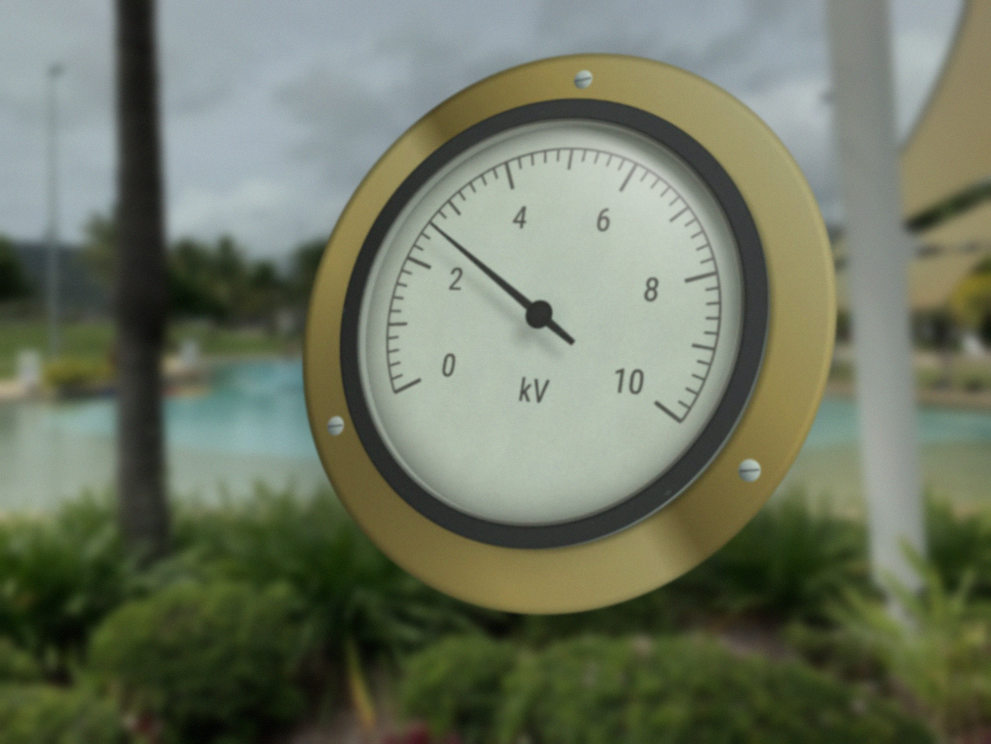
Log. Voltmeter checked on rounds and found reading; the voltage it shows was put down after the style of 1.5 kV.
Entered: 2.6 kV
